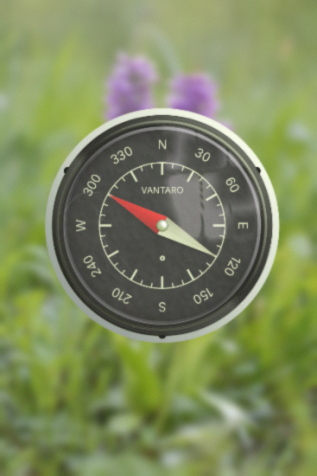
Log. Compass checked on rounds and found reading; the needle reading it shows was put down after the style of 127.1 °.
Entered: 300 °
